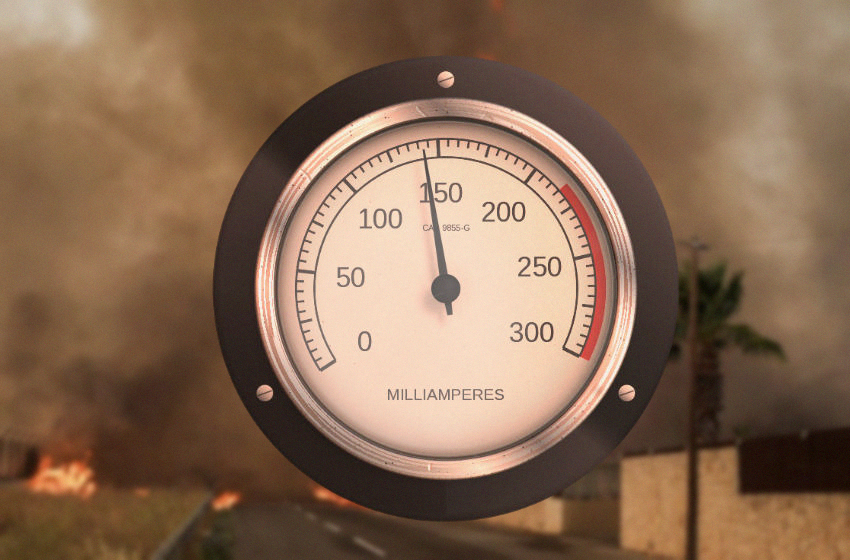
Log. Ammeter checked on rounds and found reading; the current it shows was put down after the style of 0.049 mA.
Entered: 142.5 mA
